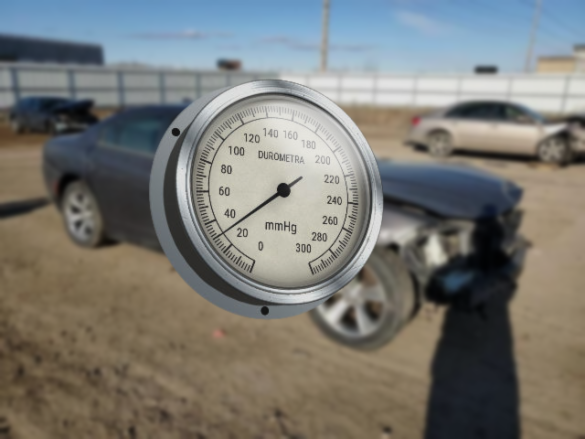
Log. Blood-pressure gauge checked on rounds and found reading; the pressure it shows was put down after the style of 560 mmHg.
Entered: 30 mmHg
